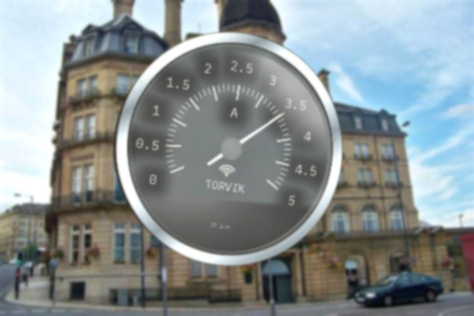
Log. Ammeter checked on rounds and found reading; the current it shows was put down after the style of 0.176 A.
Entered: 3.5 A
